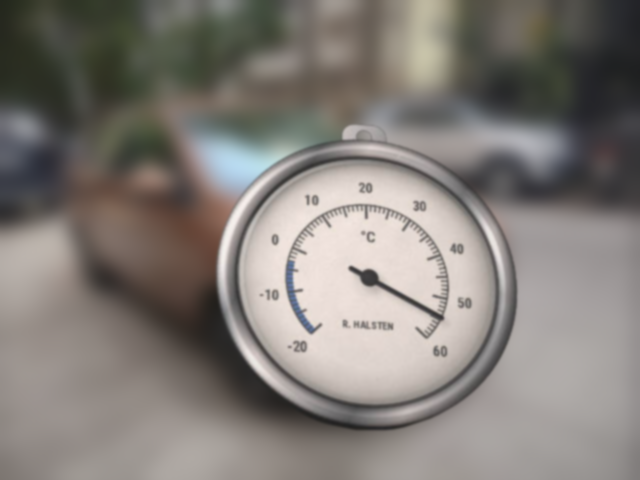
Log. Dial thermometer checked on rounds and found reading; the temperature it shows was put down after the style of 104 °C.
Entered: 55 °C
